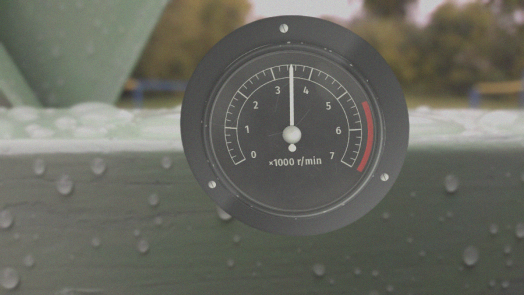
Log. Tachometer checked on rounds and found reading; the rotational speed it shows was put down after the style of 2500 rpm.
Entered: 3500 rpm
